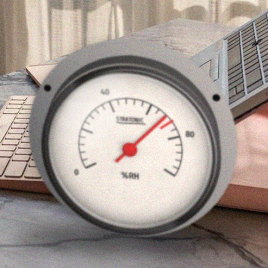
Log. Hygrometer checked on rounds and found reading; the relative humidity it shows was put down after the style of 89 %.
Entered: 68 %
